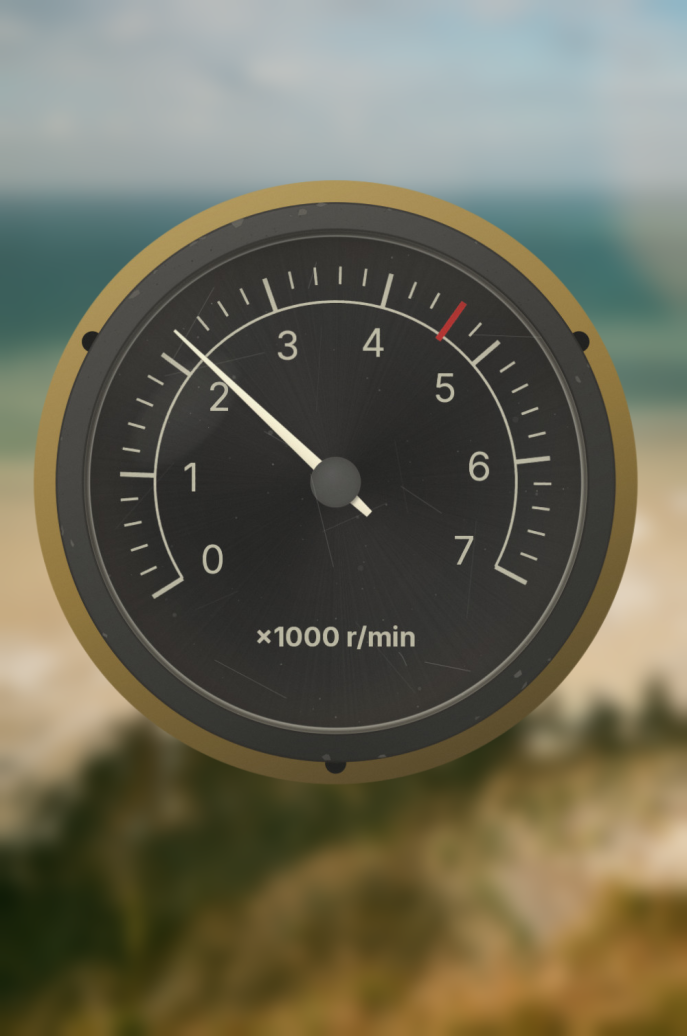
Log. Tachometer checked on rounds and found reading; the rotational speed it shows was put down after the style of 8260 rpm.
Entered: 2200 rpm
